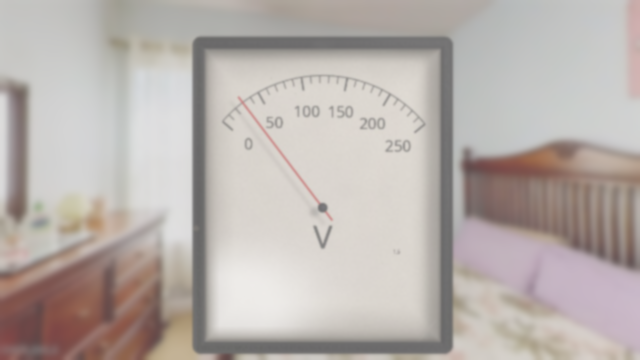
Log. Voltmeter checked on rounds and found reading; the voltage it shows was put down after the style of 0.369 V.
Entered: 30 V
